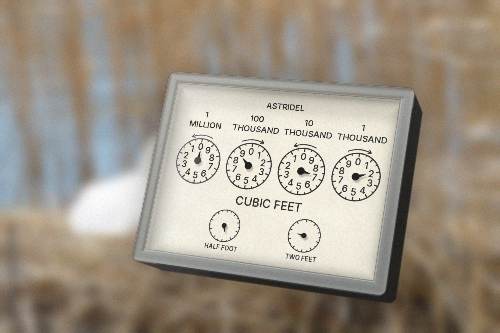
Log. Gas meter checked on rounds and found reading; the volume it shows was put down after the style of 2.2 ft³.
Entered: 987200 ft³
